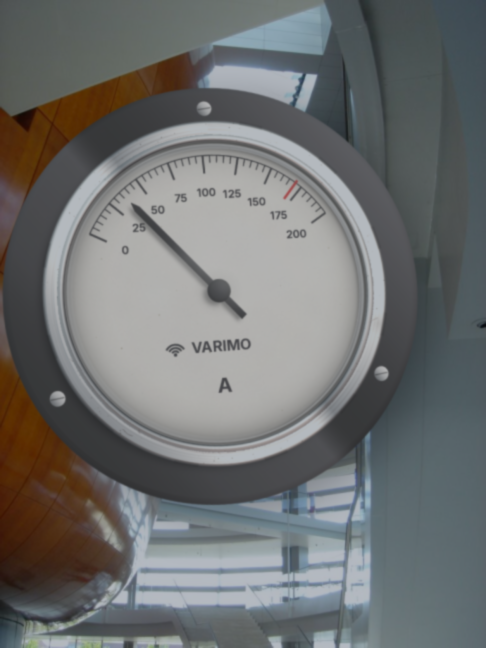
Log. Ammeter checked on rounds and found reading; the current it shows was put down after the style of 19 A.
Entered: 35 A
